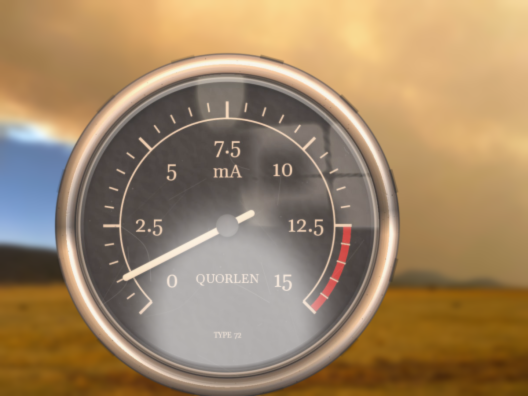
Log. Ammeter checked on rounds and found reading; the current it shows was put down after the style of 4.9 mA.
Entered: 1 mA
